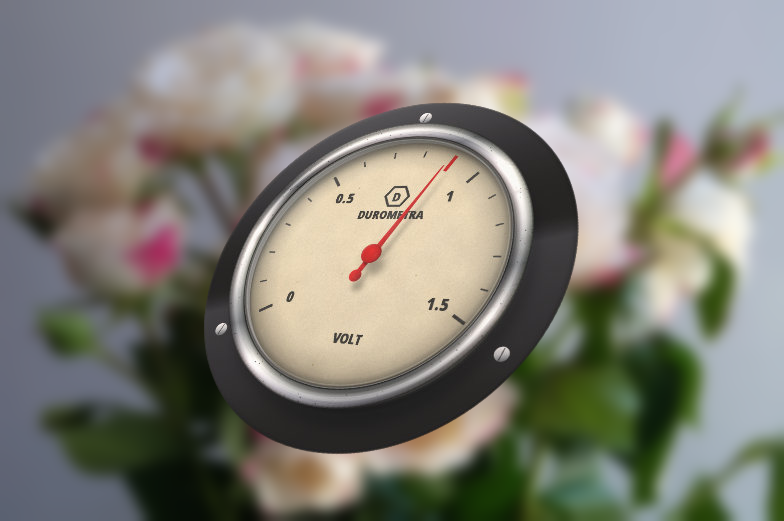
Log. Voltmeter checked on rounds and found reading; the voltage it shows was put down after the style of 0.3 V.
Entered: 0.9 V
